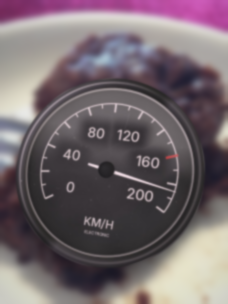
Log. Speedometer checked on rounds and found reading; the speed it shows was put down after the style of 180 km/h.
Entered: 185 km/h
